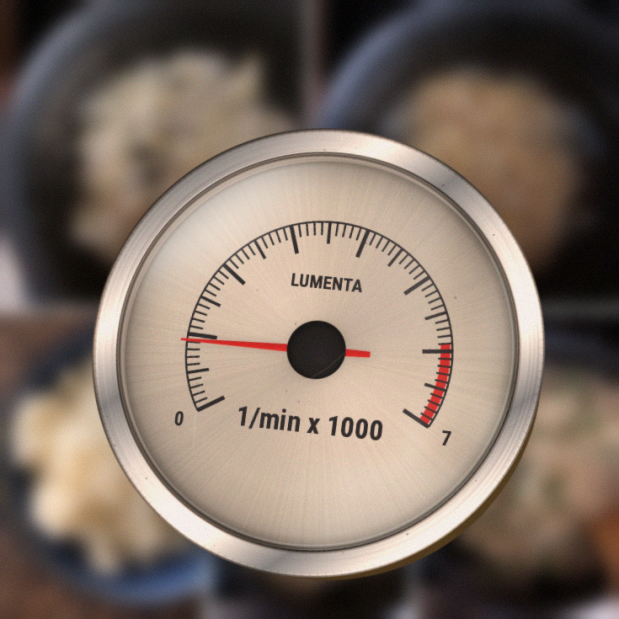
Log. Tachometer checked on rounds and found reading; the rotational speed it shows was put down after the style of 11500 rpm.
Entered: 900 rpm
